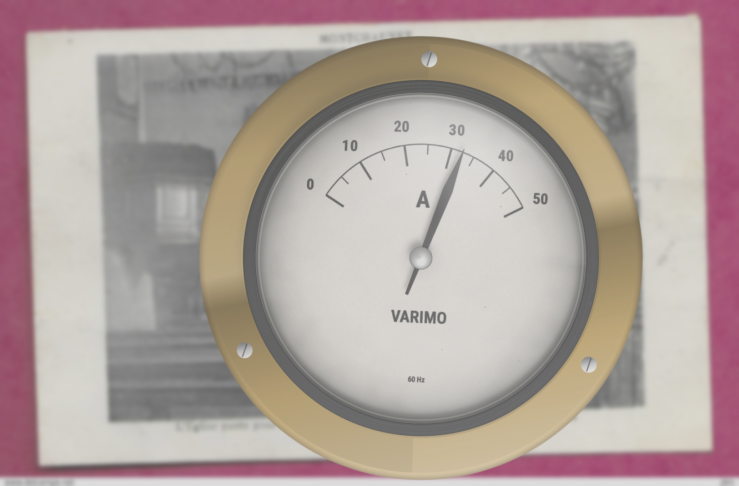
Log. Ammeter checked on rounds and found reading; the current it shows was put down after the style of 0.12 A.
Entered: 32.5 A
